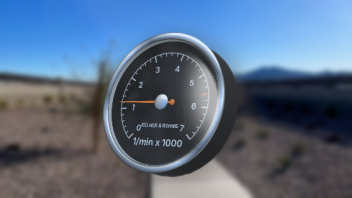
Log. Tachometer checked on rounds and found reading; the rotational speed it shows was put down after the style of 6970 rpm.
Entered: 1200 rpm
